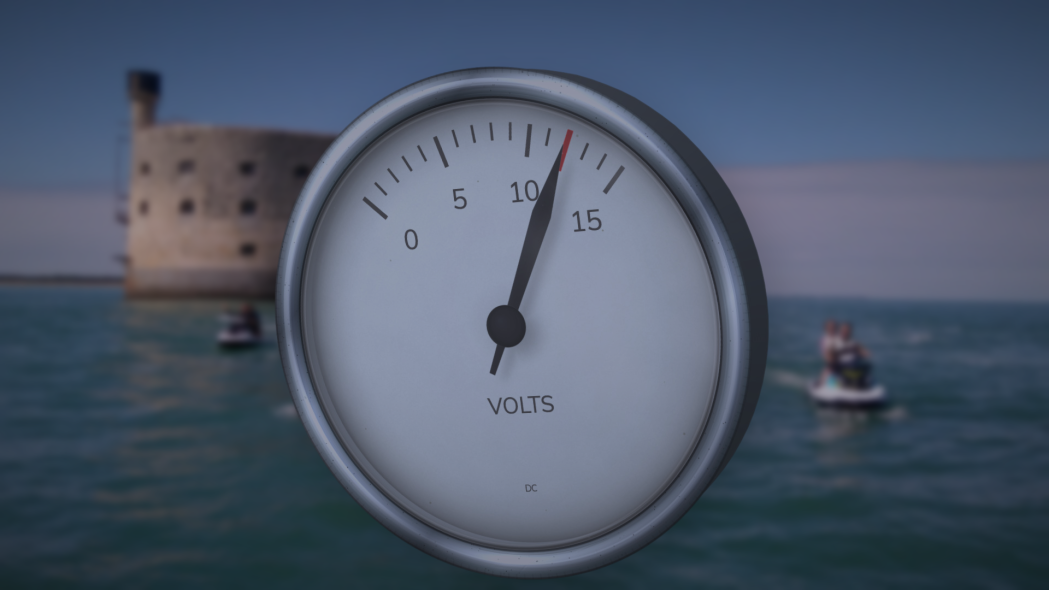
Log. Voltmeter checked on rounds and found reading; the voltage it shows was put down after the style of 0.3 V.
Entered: 12 V
